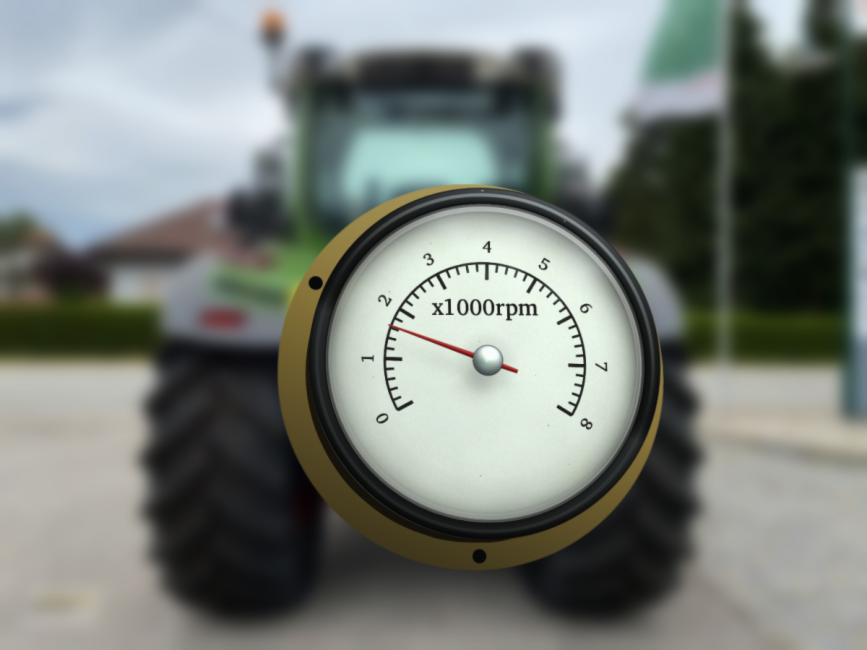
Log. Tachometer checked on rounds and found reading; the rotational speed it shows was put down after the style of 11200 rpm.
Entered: 1600 rpm
